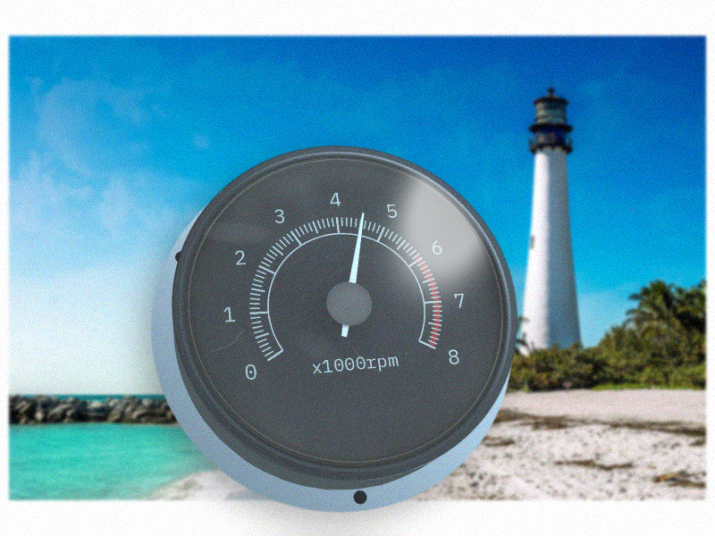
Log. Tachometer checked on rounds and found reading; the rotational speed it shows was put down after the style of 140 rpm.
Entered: 4500 rpm
